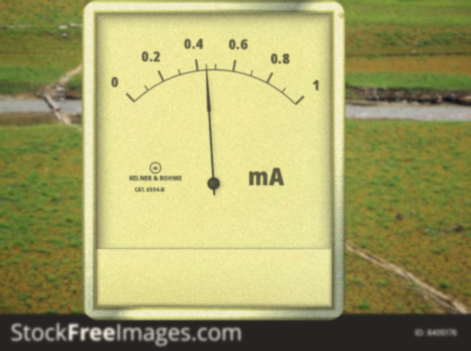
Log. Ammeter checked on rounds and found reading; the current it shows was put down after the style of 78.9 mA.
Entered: 0.45 mA
